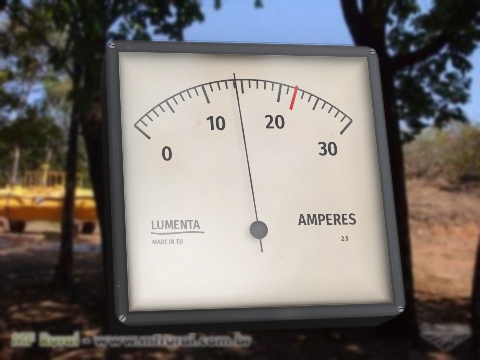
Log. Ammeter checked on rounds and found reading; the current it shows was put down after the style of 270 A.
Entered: 14 A
